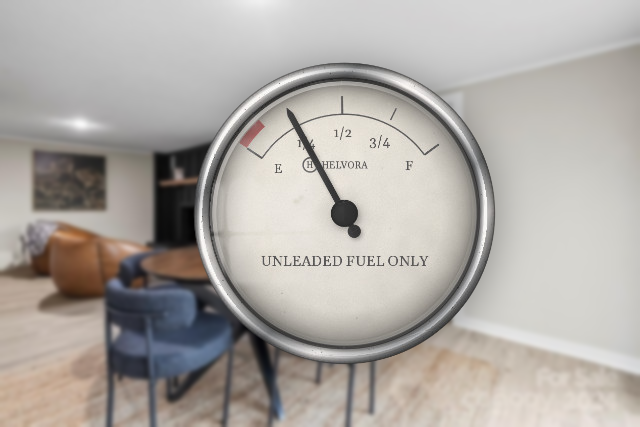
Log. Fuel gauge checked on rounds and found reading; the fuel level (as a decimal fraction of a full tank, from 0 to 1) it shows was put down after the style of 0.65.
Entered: 0.25
